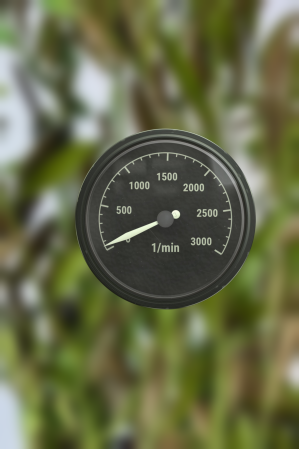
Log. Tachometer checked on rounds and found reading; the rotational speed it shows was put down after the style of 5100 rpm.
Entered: 50 rpm
